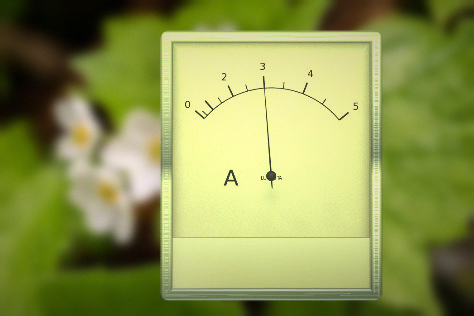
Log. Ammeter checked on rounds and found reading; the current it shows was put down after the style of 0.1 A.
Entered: 3 A
